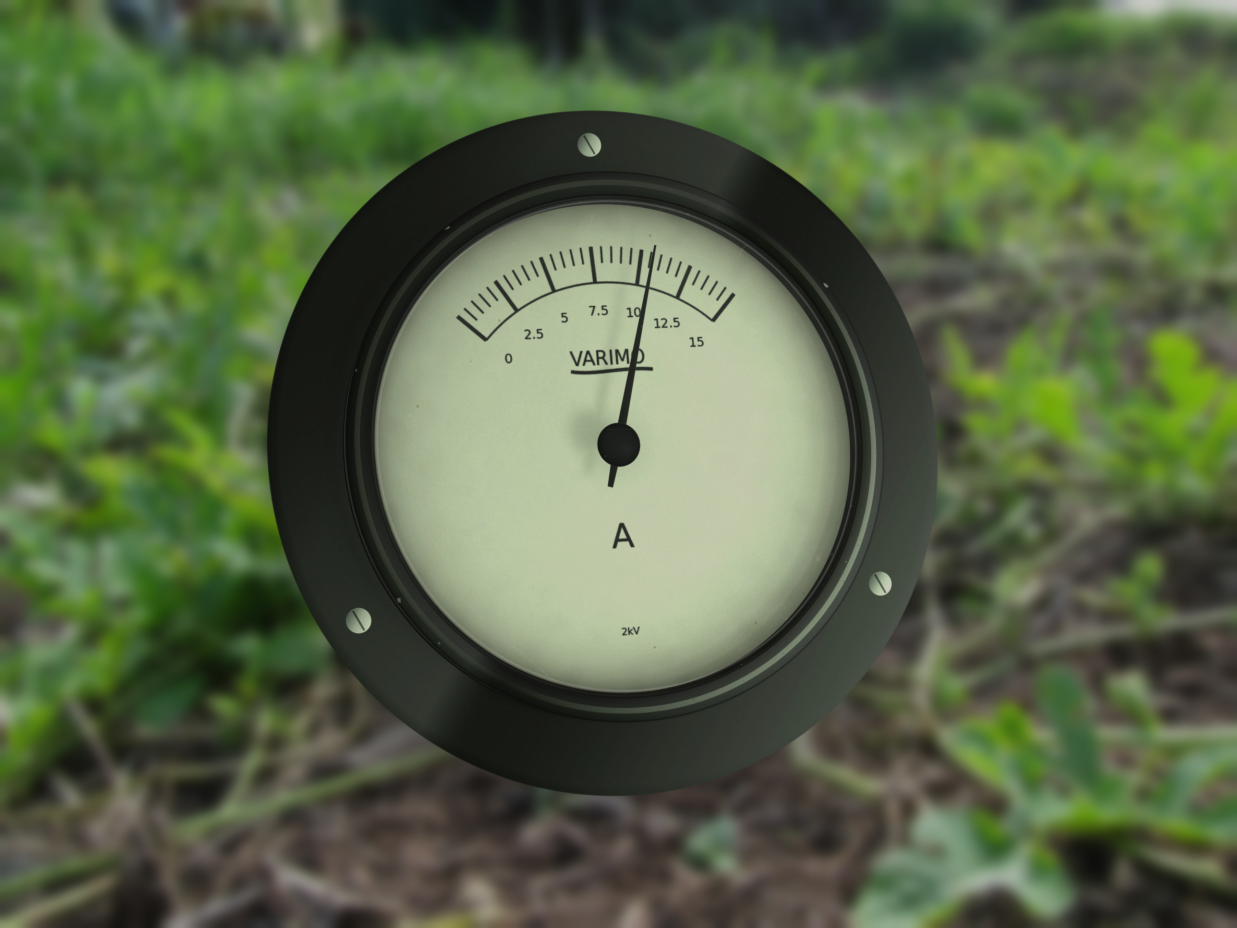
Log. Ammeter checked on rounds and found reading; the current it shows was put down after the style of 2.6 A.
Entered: 10.5 A
